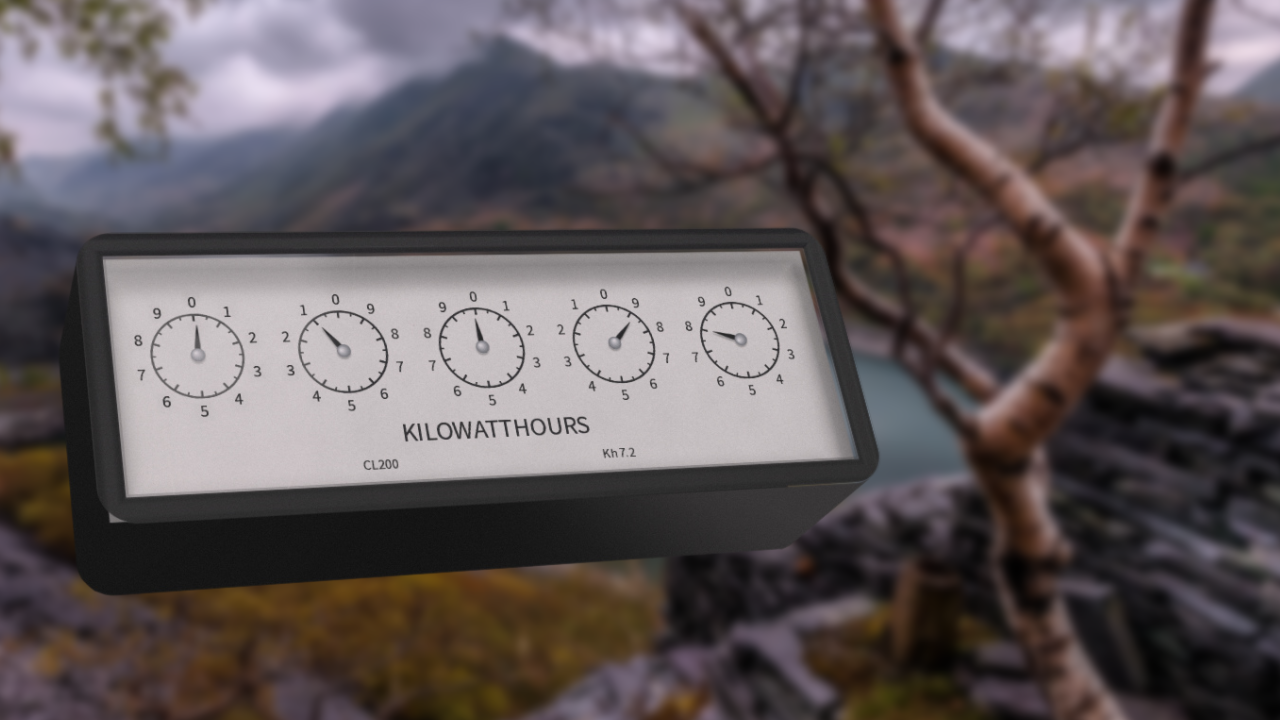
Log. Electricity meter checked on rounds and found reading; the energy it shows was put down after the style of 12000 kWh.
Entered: 988 kWh
